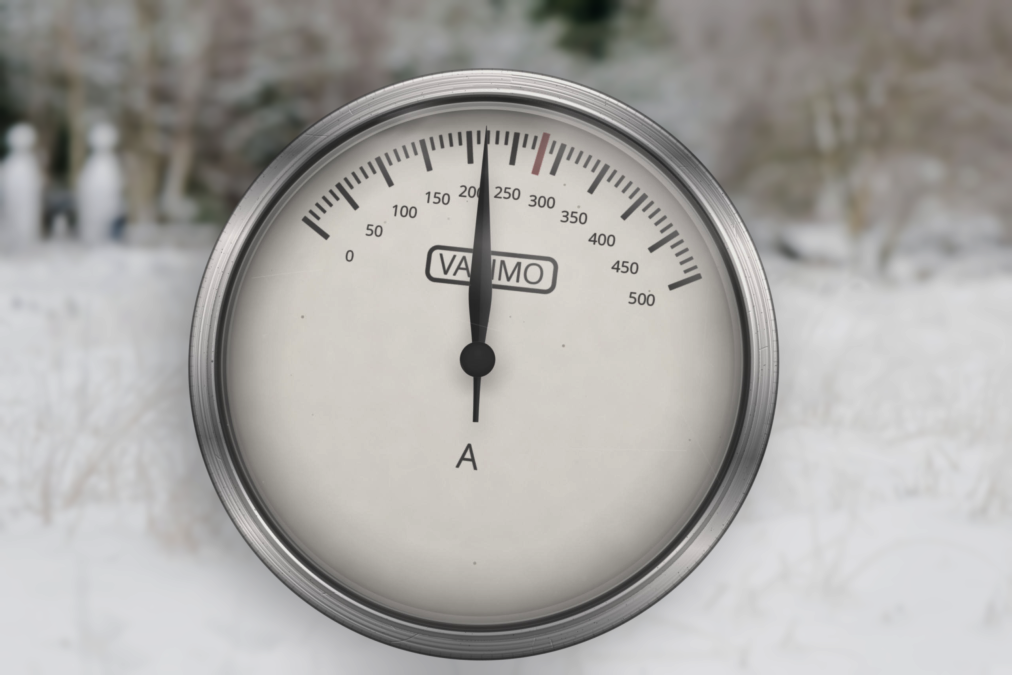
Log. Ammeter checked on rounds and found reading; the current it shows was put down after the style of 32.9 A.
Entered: 220 A
